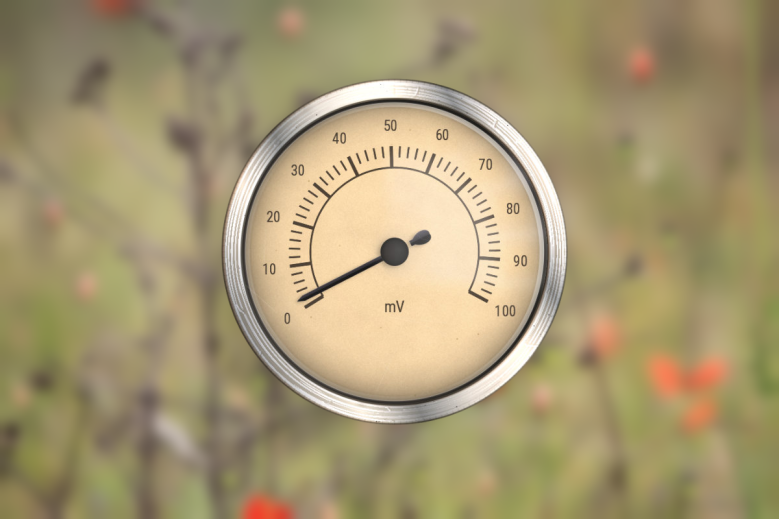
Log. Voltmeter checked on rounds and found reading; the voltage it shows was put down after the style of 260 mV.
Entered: 2 mV
